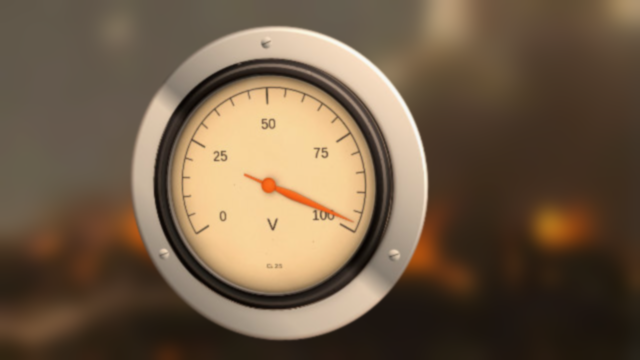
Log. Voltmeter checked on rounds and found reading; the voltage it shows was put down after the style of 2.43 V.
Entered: 97.5 V
